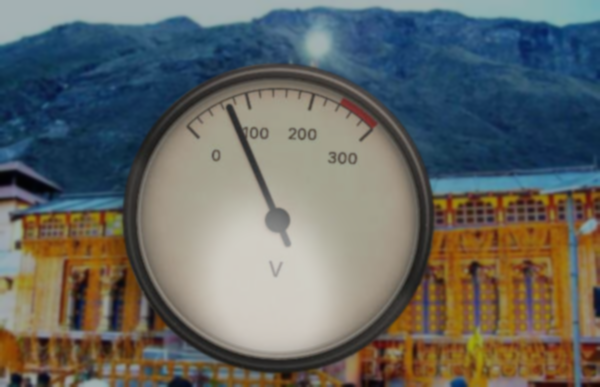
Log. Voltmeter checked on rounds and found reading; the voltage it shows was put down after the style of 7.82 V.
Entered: 70 V
